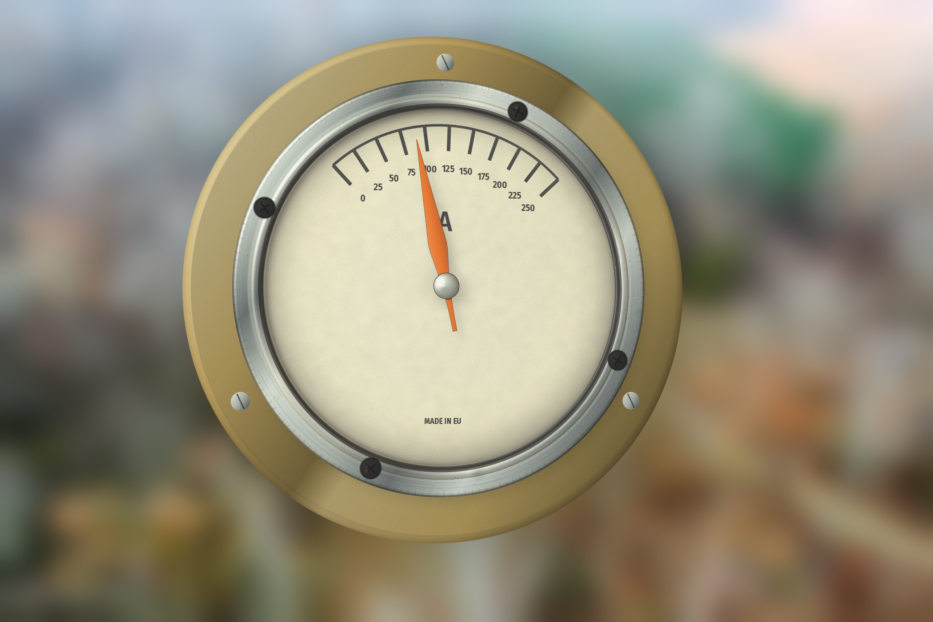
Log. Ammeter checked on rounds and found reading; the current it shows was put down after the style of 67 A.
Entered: 87.5 A
